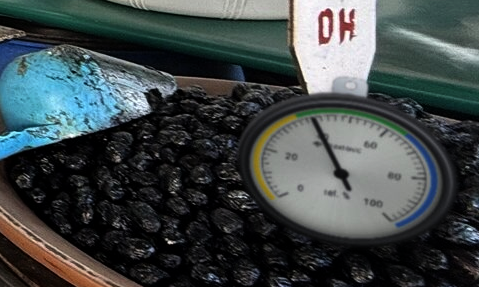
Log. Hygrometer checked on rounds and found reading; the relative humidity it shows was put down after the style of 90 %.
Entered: 40 %
